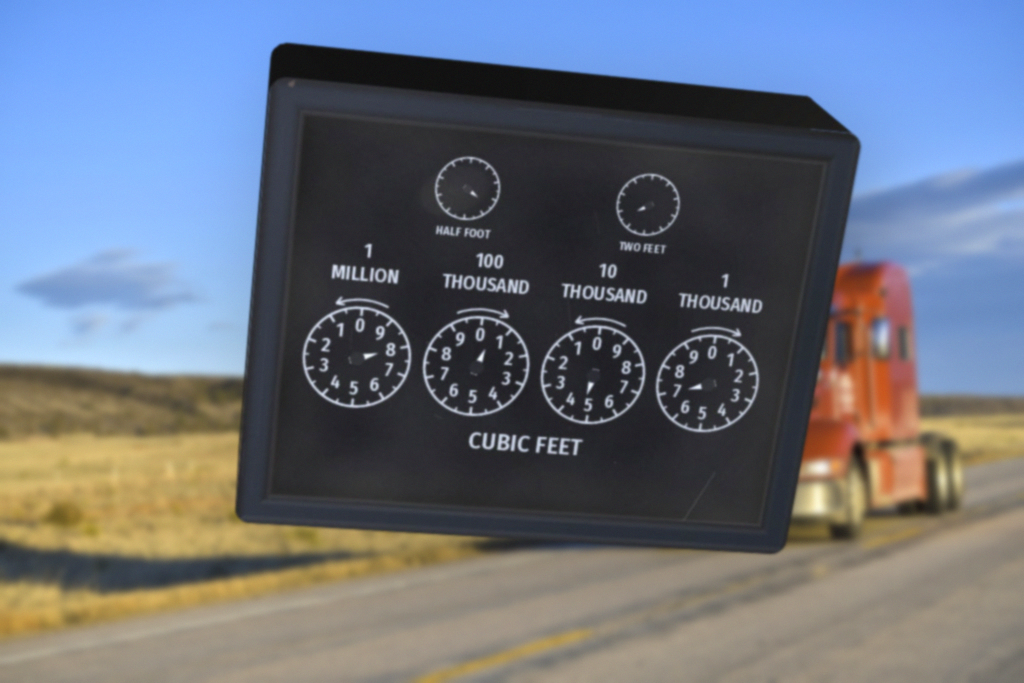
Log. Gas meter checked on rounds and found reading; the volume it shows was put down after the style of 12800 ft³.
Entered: 804700 ft³
